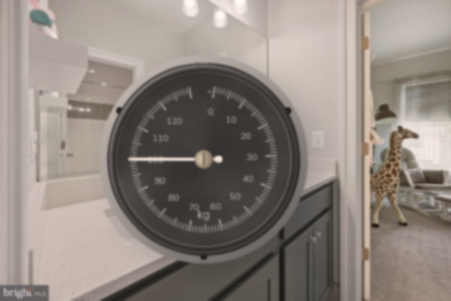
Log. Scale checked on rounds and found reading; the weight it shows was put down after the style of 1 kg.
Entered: 100 kg
